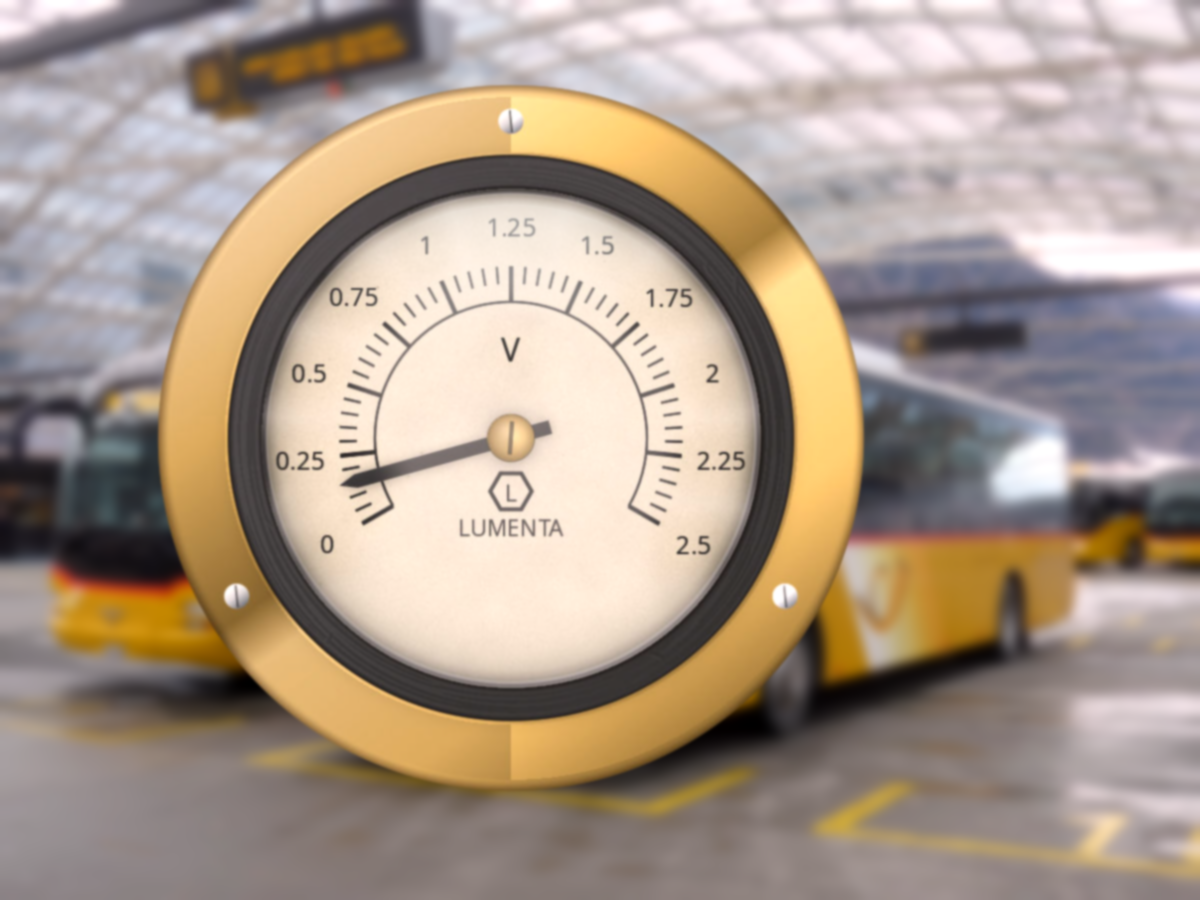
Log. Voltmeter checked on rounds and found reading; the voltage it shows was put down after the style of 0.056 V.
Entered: 0.15 V
